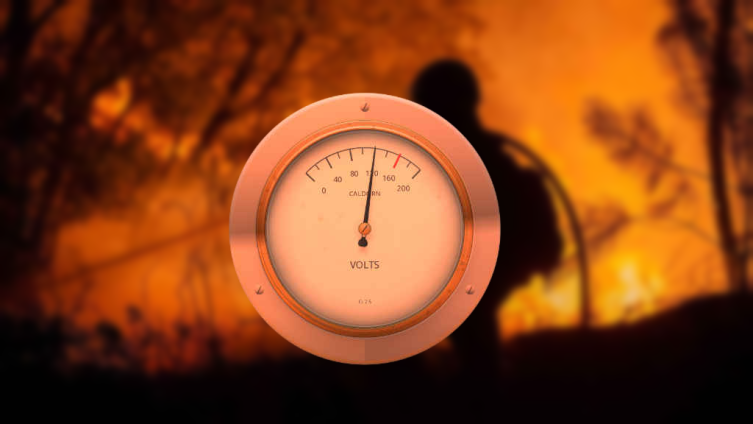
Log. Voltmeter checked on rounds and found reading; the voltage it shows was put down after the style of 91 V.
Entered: 120 V
